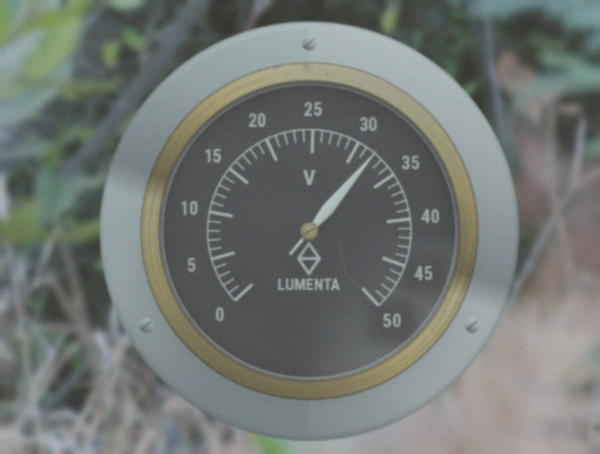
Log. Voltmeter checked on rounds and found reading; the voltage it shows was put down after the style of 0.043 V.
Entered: 32 V
